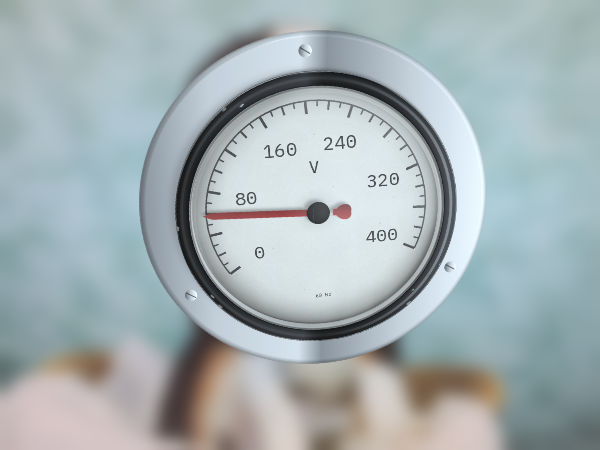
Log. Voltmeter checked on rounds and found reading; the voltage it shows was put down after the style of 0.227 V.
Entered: 60 V
